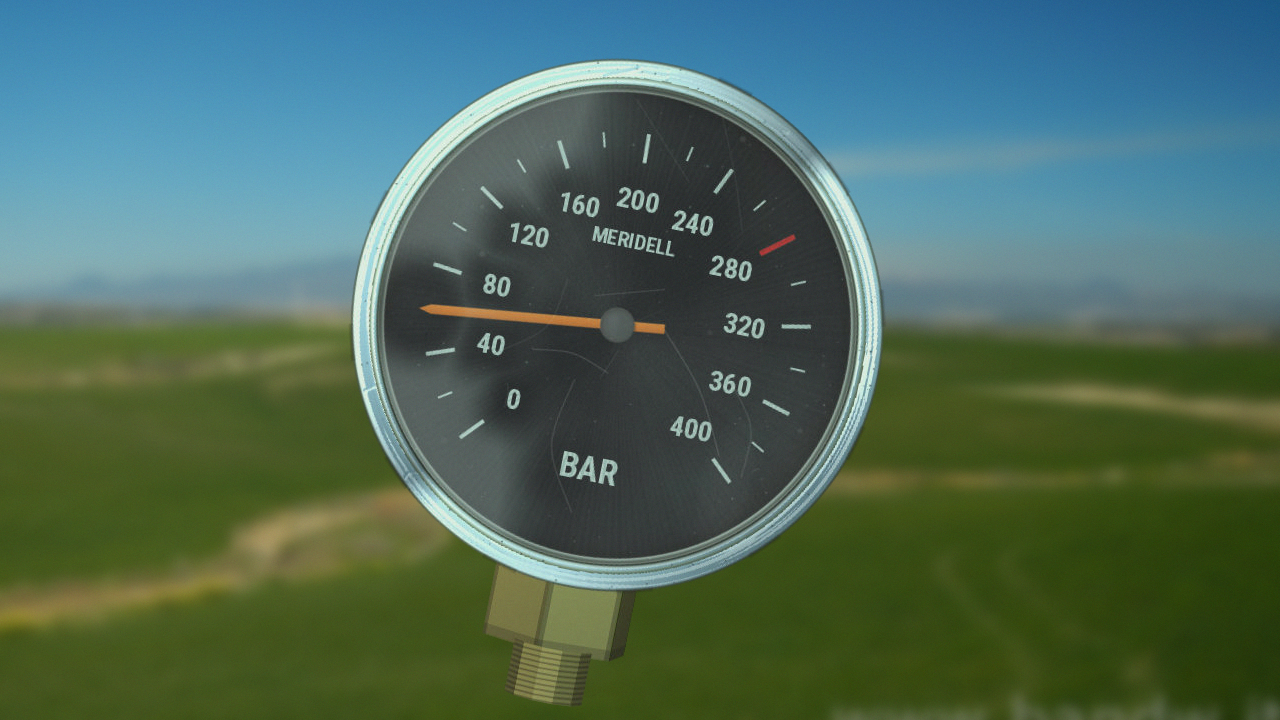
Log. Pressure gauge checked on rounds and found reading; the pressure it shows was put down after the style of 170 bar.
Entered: 60 bar
